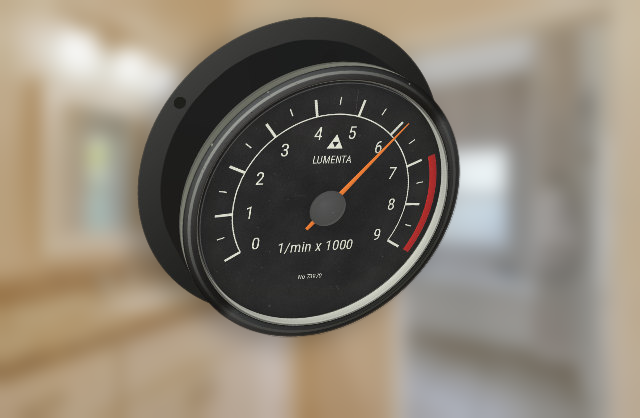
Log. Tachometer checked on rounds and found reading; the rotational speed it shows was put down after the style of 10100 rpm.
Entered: 6000 rpm
